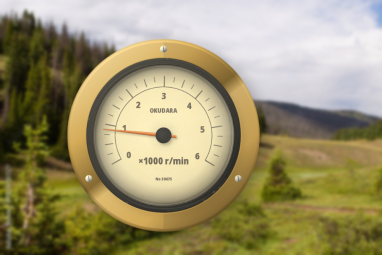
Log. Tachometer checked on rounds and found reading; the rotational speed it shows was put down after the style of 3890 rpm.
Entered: 875 rpm
